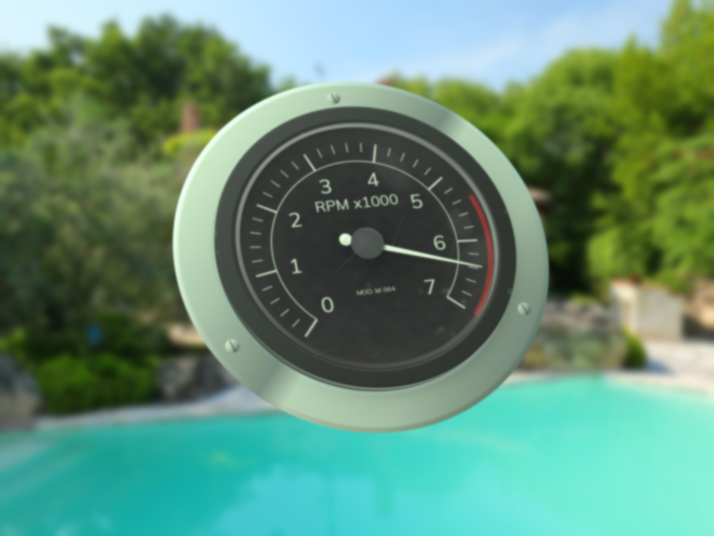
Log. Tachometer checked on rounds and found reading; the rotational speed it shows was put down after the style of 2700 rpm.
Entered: 6400 rpm
